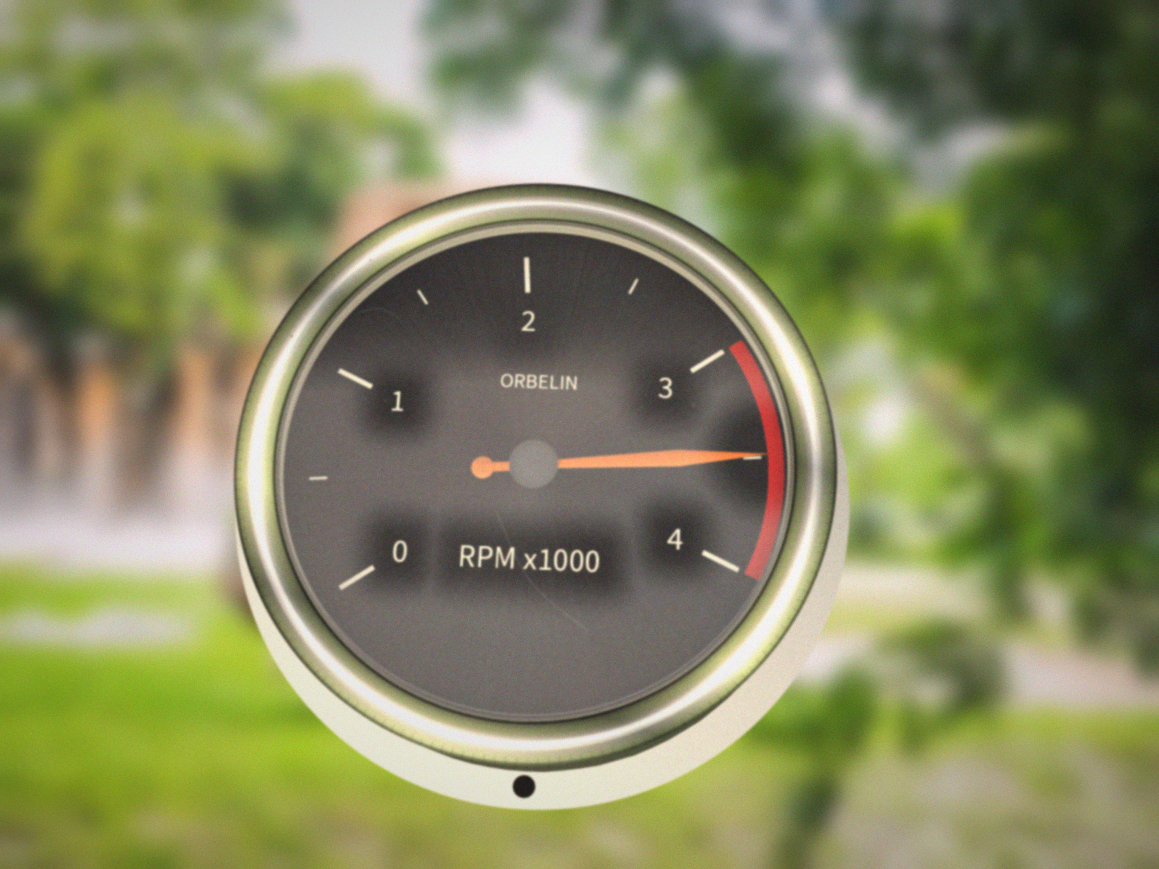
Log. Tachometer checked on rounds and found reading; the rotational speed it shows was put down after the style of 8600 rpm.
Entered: 3500 rpm
